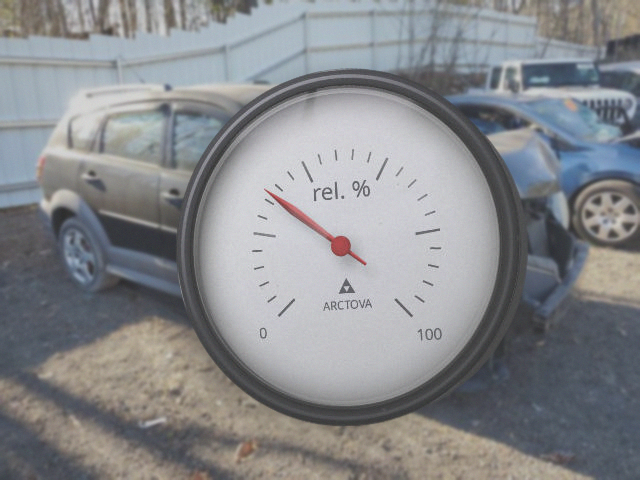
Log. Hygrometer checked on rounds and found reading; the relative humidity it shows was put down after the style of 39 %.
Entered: 30 %
